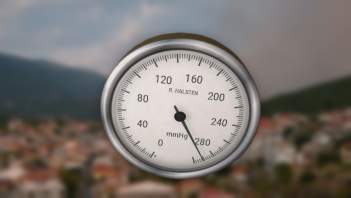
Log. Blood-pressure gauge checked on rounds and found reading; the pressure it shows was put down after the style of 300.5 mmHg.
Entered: 290 mmHg
